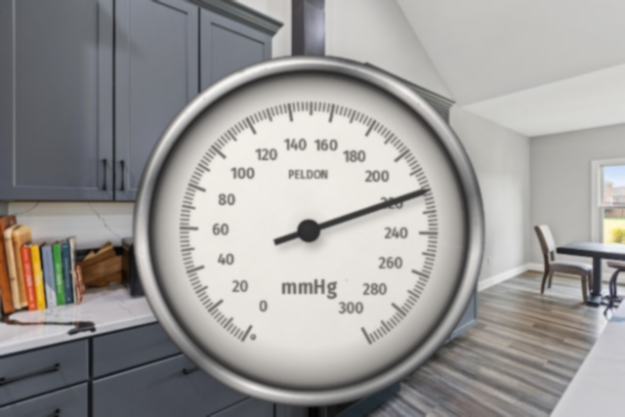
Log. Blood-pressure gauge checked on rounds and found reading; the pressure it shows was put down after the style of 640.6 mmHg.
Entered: 220 mmHg
